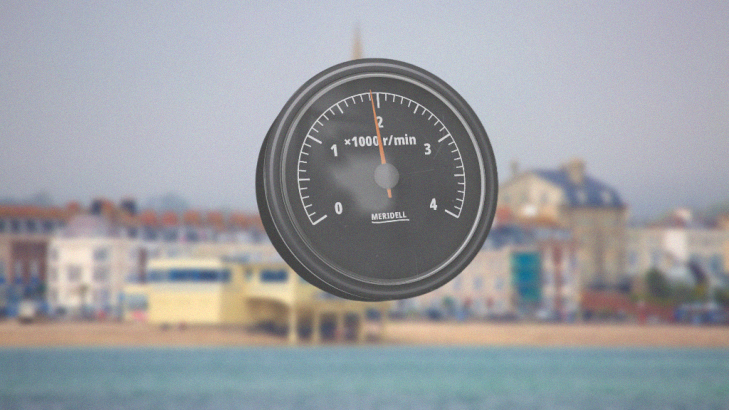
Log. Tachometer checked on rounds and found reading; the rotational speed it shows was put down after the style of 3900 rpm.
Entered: 1900 rpm
